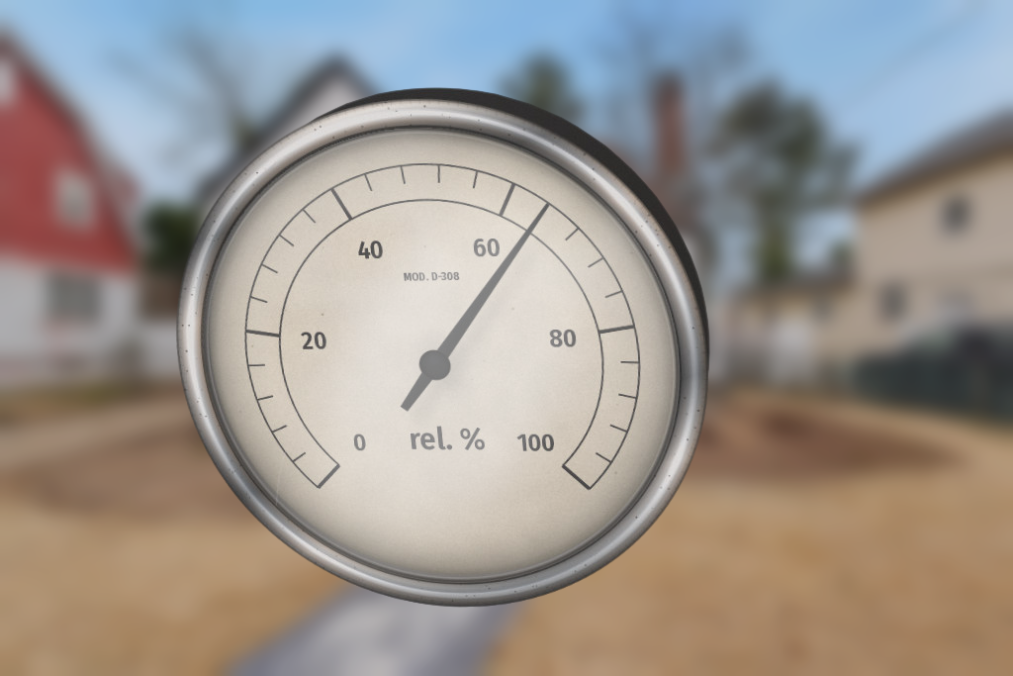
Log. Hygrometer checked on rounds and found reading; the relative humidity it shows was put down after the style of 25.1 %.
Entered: 64 %
